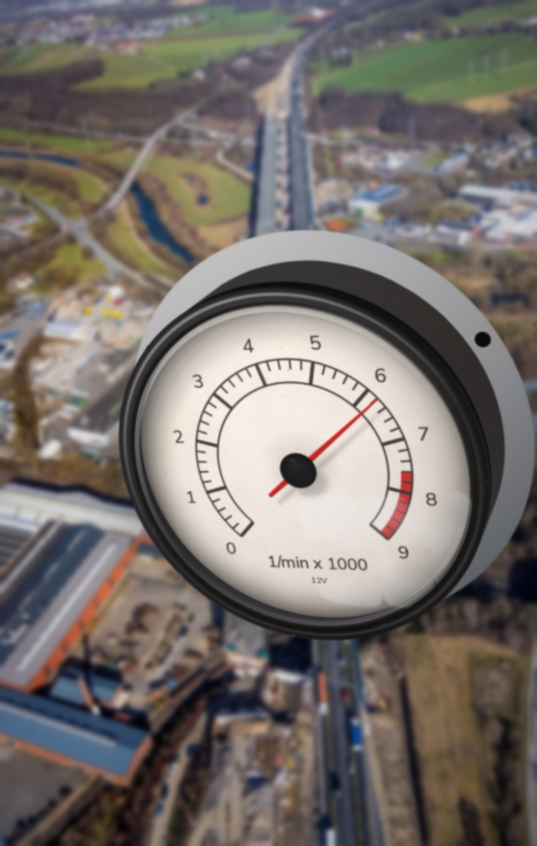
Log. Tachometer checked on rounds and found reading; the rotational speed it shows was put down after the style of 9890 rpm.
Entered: 6200 rpm
